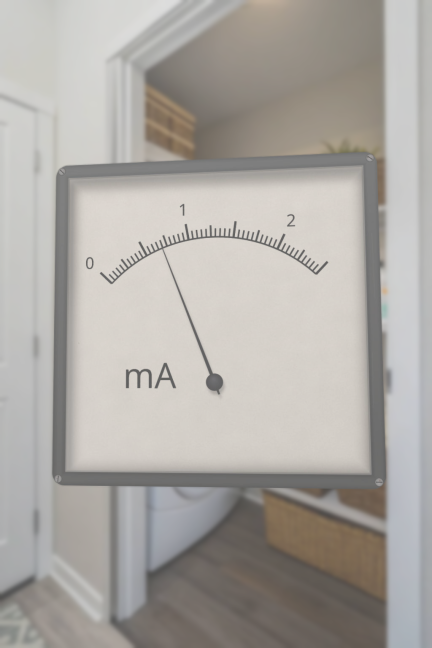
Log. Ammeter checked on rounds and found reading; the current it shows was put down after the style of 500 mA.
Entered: 0.7 mA
